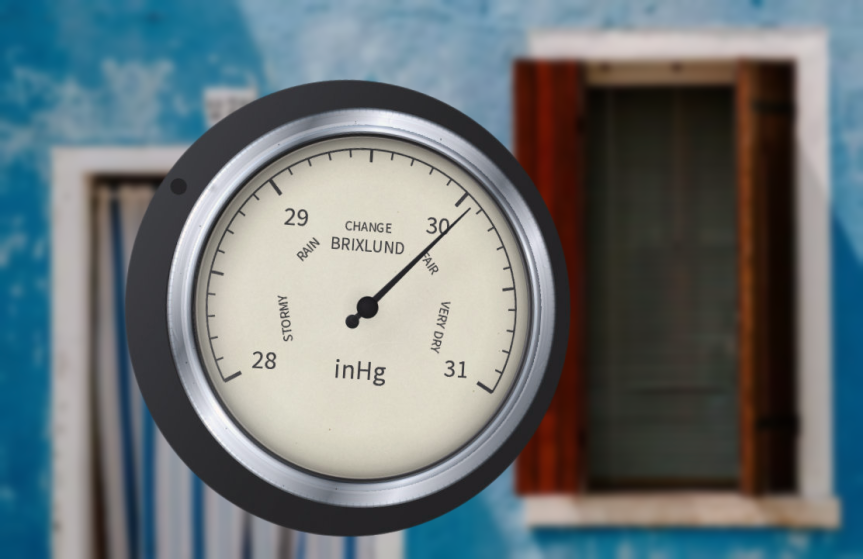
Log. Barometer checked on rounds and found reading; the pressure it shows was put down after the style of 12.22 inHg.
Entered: 30.05 inHg
